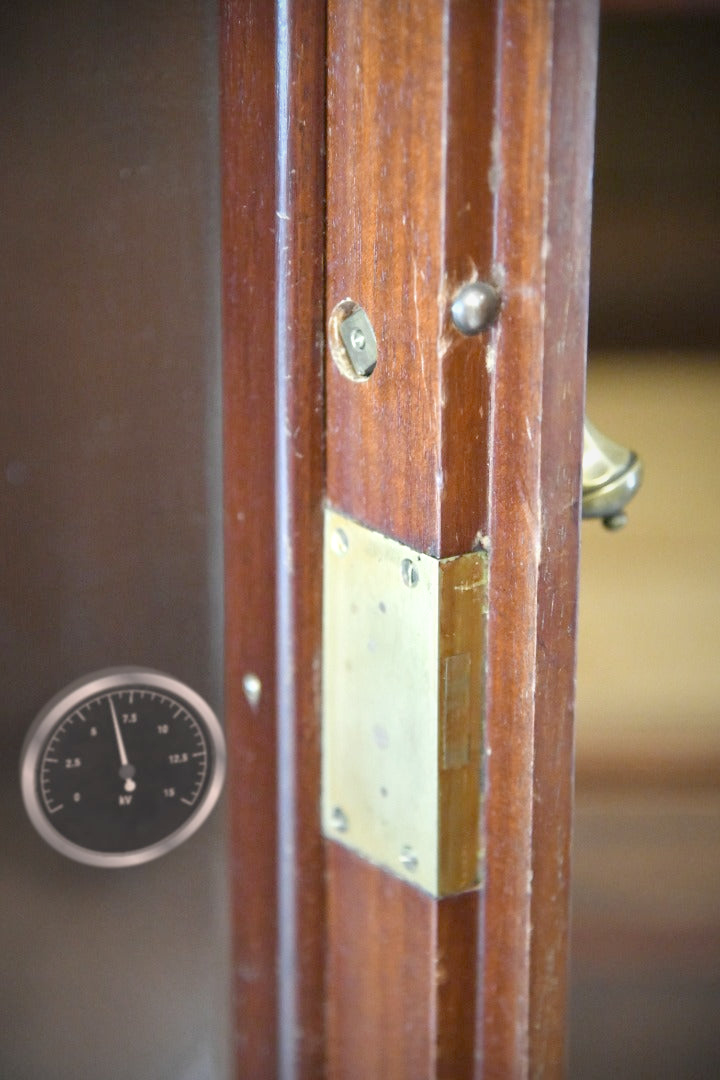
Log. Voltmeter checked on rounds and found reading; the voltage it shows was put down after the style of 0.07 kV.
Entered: 6.5 kV
